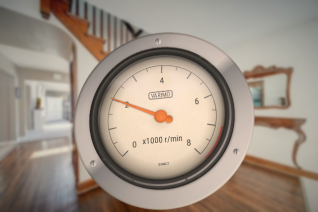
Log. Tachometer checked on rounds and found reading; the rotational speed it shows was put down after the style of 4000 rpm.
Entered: 2000 rpm
